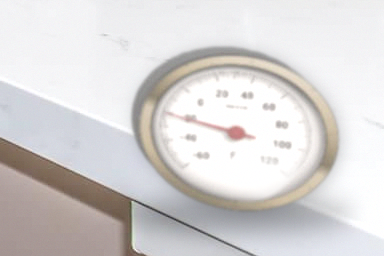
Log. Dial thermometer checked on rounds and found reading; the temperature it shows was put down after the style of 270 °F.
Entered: -20 °F
